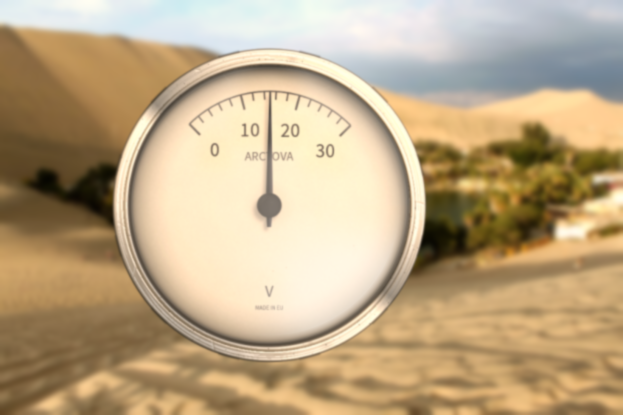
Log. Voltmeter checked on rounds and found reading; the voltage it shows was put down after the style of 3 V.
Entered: 15 V
